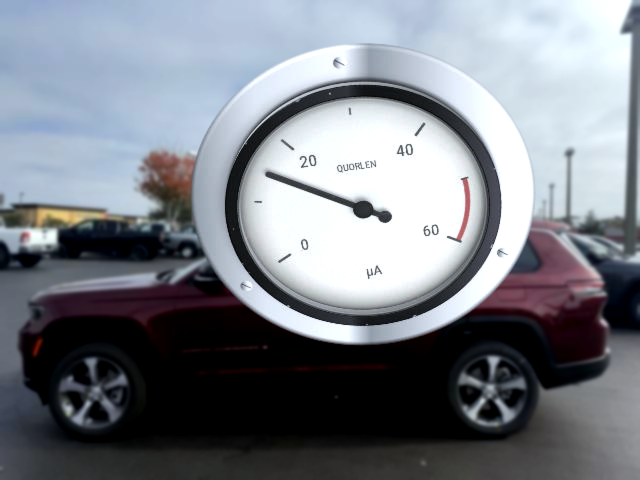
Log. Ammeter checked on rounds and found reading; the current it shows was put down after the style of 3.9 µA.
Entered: 15 µA
